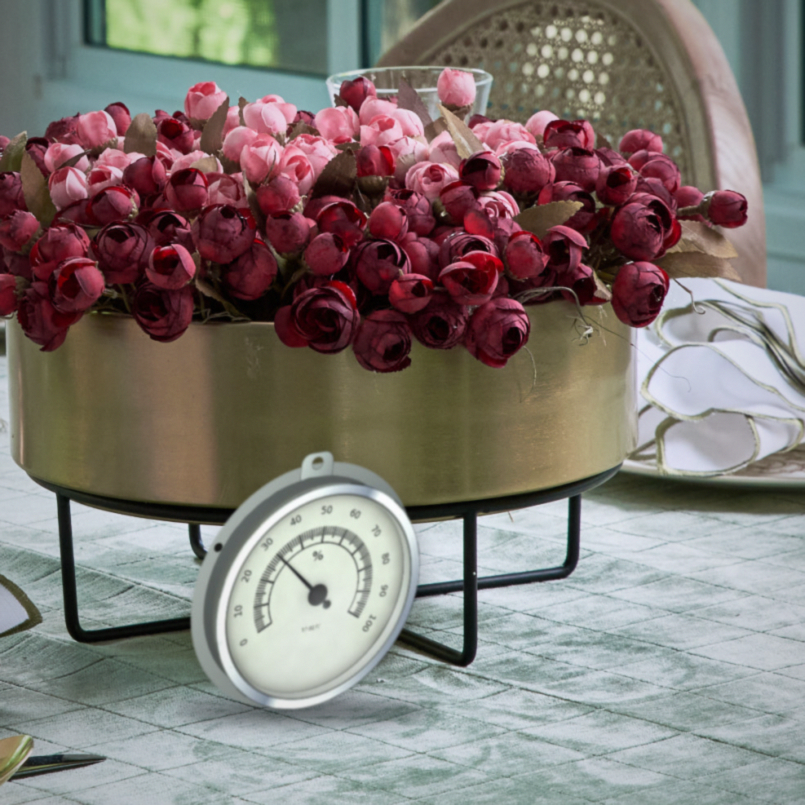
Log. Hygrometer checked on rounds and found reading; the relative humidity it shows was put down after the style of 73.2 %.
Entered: 30 %
